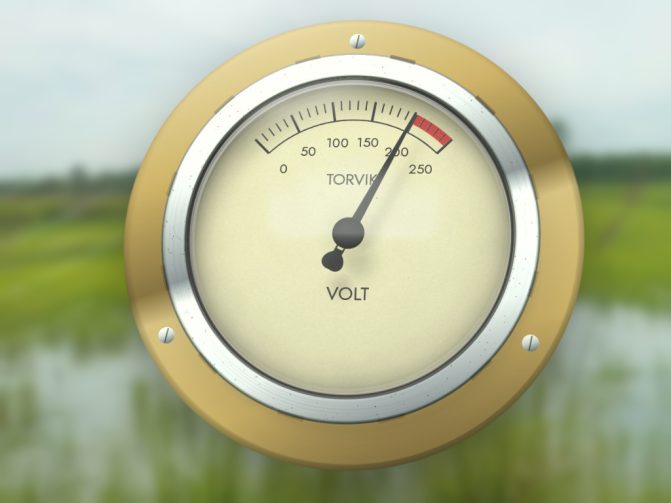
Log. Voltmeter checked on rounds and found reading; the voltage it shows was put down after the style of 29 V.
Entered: 200 V
